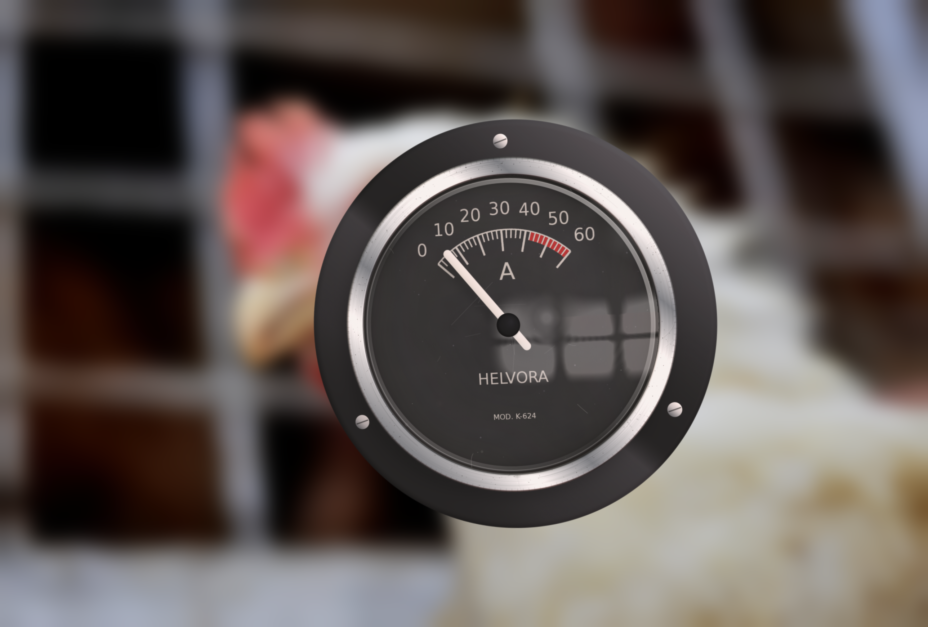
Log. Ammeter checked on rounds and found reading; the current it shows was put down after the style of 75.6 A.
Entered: 6 A
